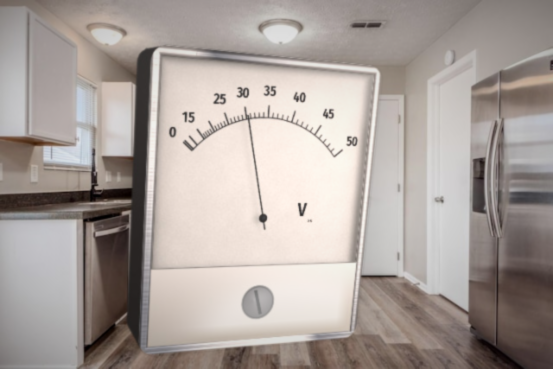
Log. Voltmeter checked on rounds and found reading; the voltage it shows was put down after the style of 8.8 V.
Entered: 30 V
